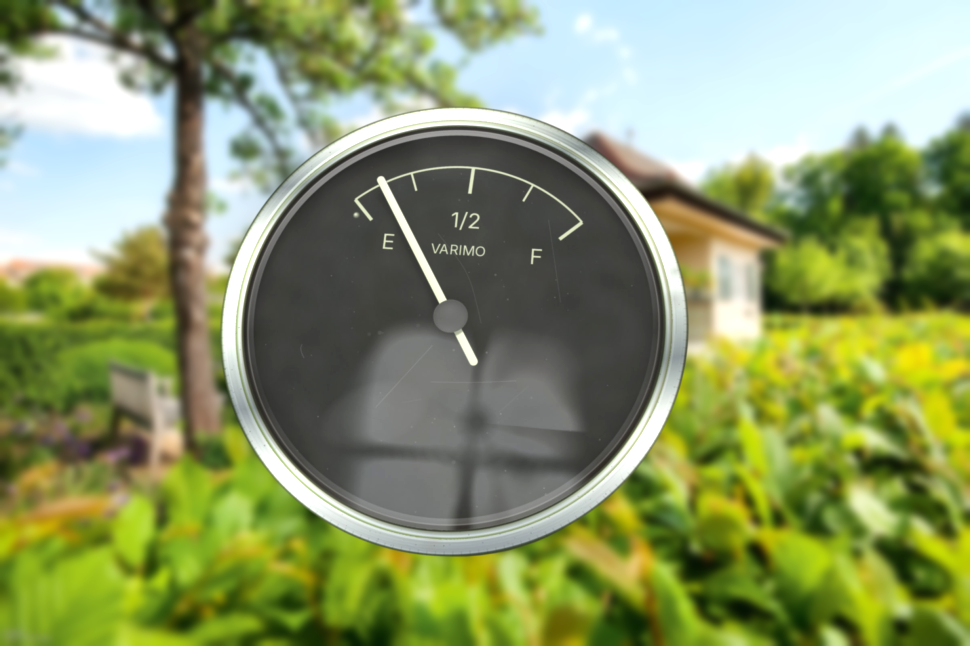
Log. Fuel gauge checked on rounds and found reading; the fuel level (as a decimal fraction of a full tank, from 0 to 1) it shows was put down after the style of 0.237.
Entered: 0.125
